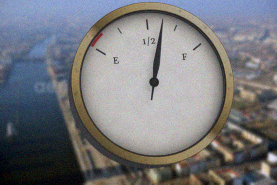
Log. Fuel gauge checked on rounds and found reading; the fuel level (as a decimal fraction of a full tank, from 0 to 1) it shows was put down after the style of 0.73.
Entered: 0.625
